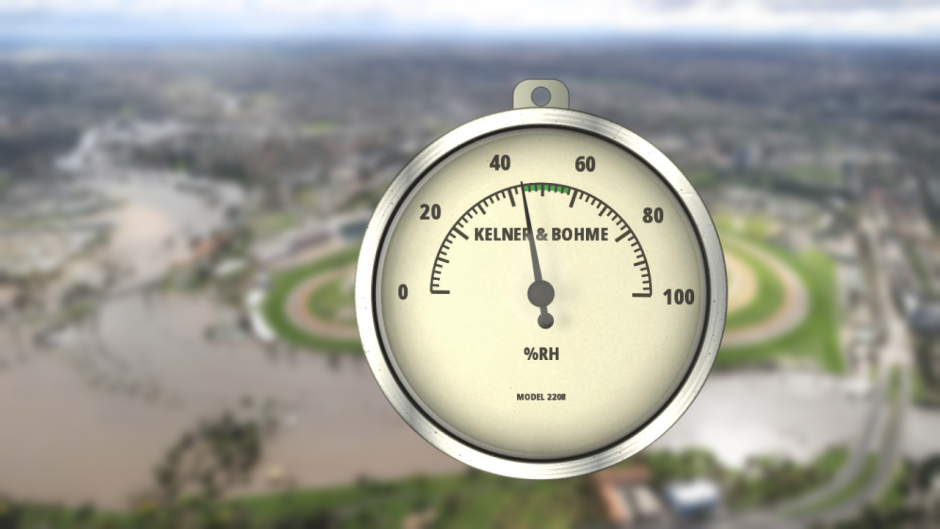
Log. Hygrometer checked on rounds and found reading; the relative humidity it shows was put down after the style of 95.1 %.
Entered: 44 %
